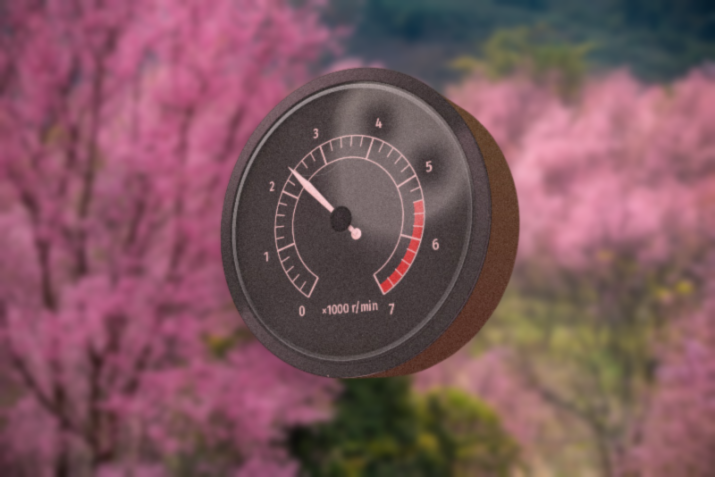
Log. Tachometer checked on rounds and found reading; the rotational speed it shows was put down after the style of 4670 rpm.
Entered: 2400 rpm
